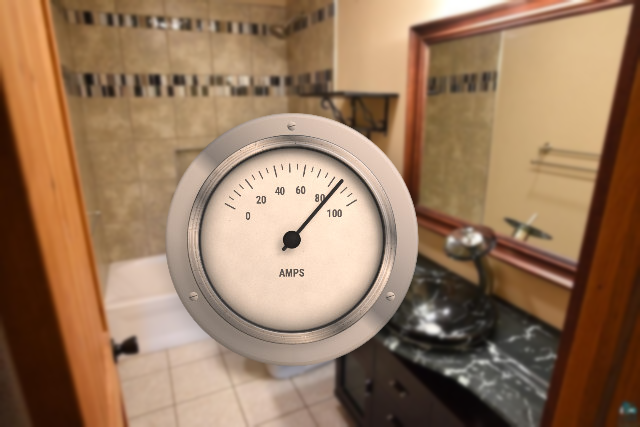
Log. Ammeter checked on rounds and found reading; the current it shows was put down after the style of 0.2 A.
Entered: 85 A
